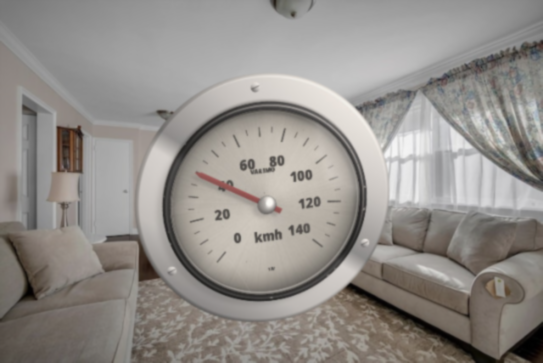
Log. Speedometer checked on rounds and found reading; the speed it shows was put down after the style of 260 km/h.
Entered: 40 km/h
